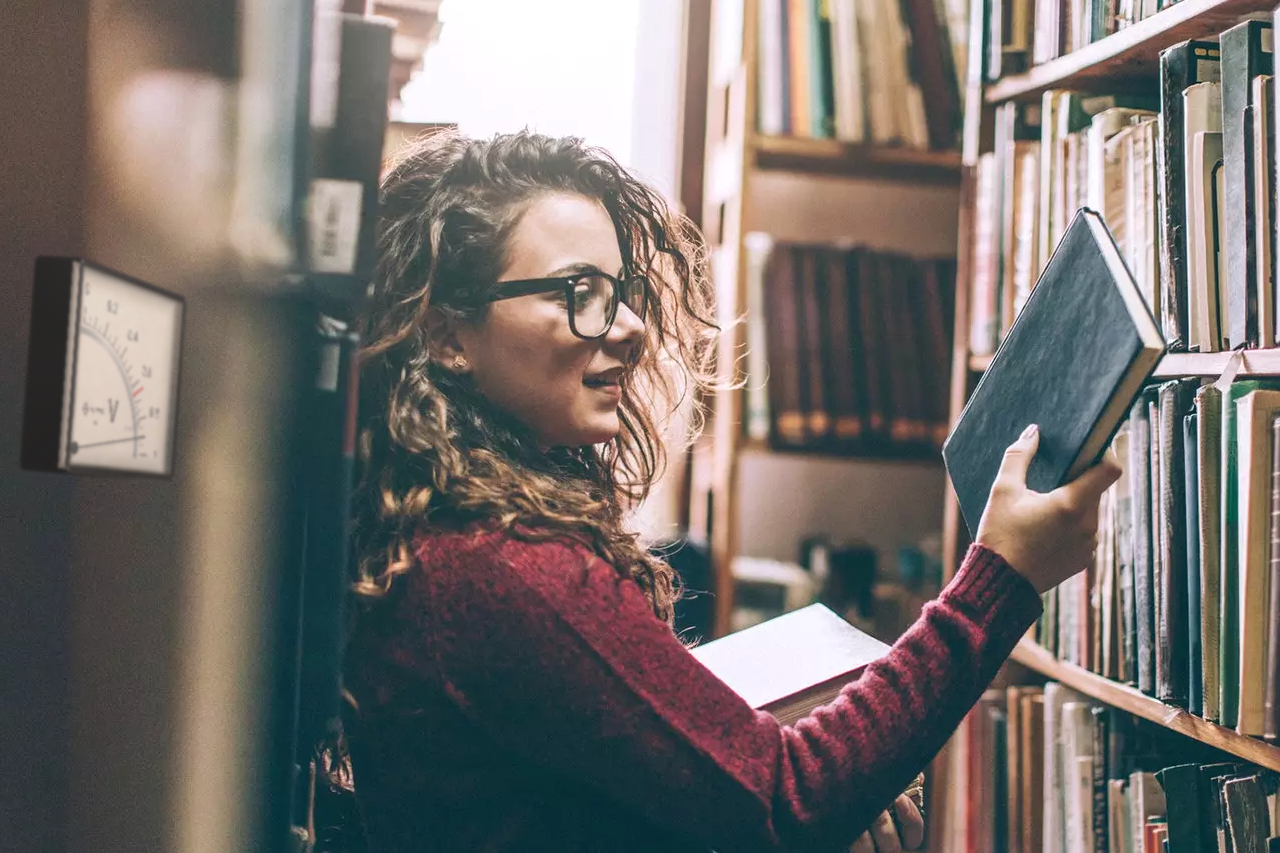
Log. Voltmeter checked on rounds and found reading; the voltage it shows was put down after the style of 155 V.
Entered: 0.9 V
